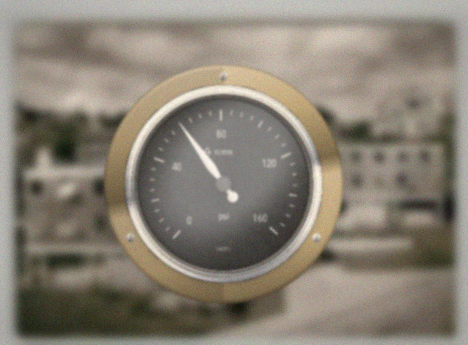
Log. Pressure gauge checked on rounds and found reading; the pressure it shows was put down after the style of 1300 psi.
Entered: 60 psi
